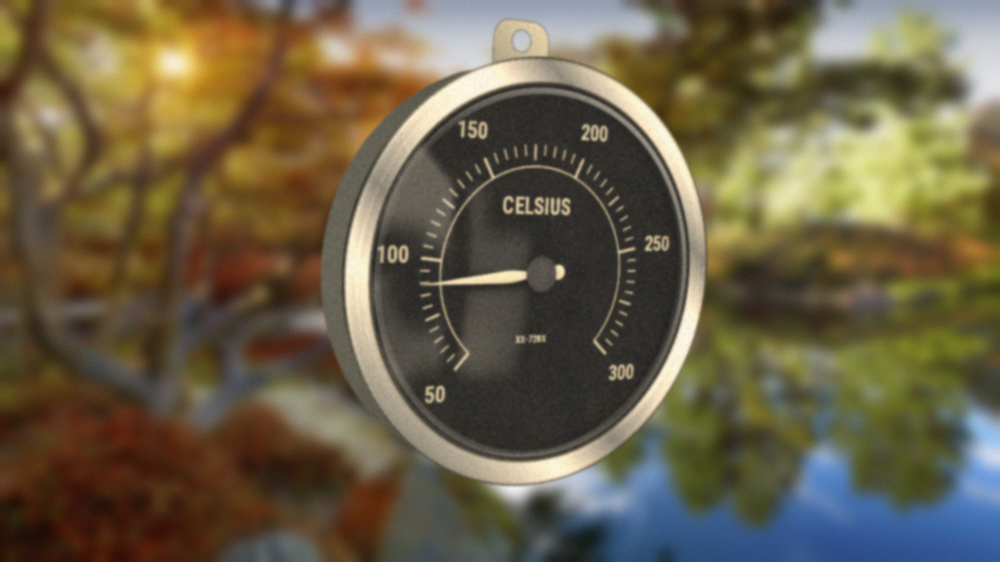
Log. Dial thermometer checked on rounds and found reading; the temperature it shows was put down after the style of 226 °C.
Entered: 90 °C
